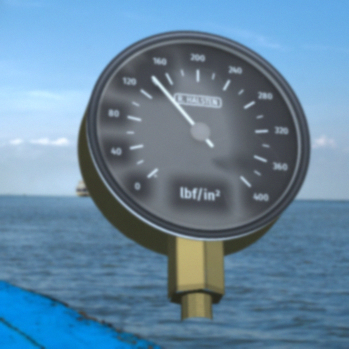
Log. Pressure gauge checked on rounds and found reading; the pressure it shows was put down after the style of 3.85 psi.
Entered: 140 psi
